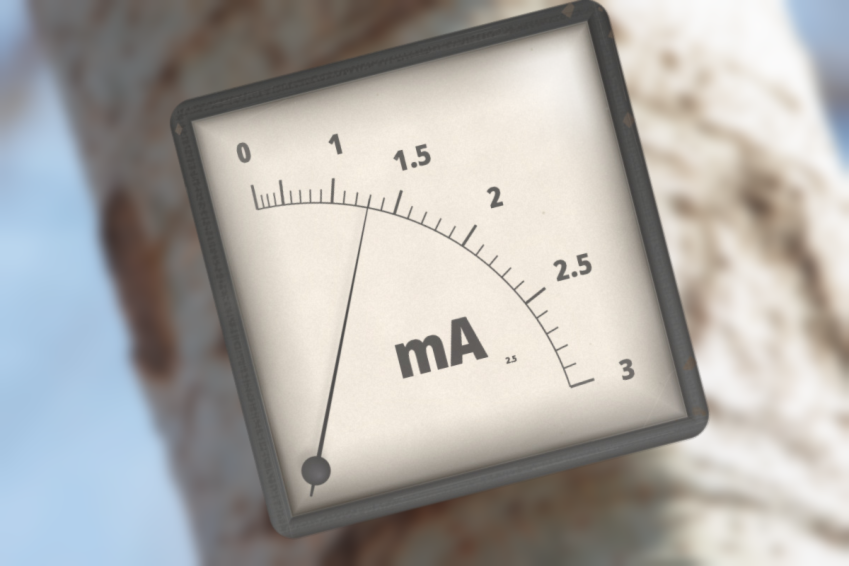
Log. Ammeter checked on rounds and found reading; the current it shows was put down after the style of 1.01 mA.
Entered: 1.3 mA
